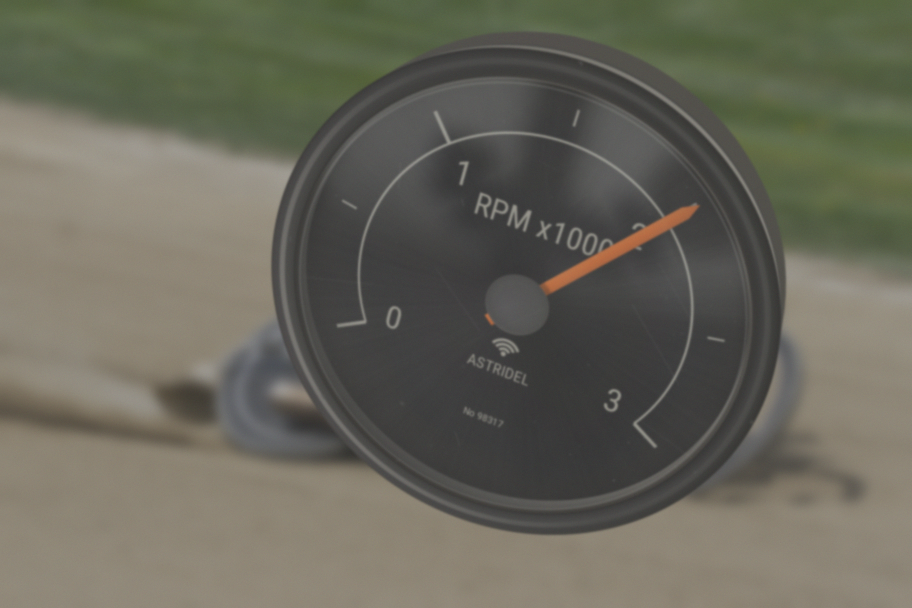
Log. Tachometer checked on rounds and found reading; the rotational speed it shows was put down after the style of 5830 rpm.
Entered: 2000 rpm
